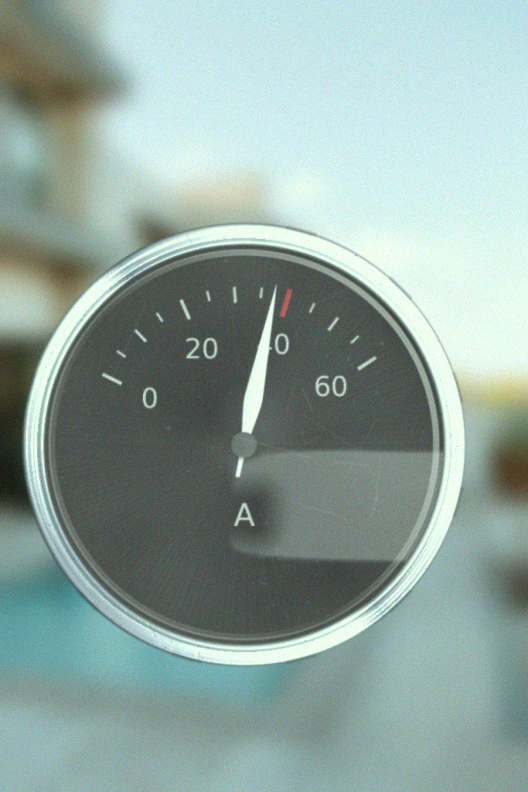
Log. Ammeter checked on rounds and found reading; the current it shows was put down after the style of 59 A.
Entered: 37.5 A
